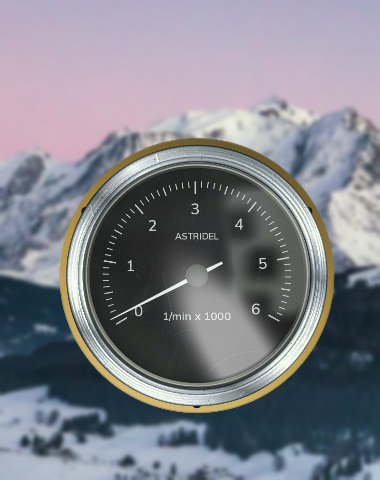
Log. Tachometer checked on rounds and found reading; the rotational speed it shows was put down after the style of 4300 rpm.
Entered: 100 rpm
